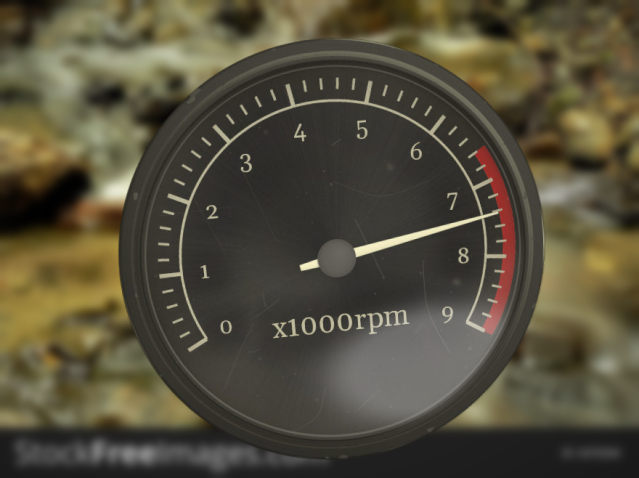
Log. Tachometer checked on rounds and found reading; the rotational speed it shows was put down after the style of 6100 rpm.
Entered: 7400 rpm
